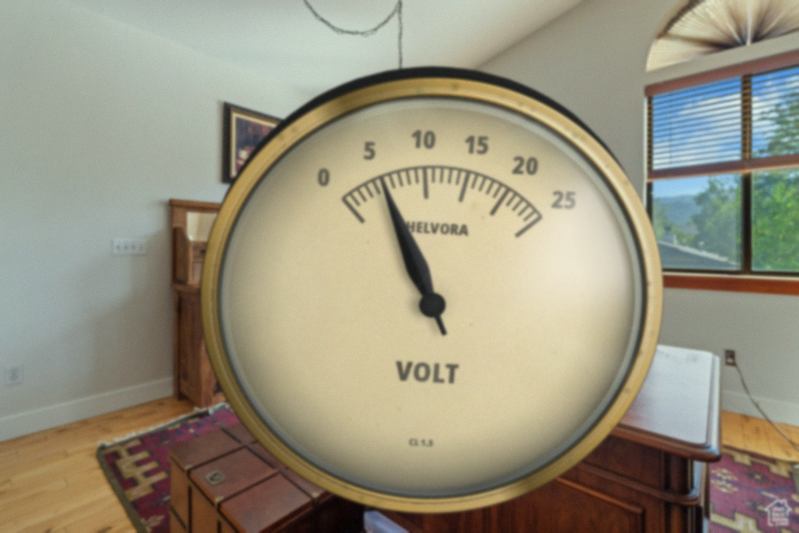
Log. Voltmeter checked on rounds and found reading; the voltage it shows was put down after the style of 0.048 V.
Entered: 5 V
